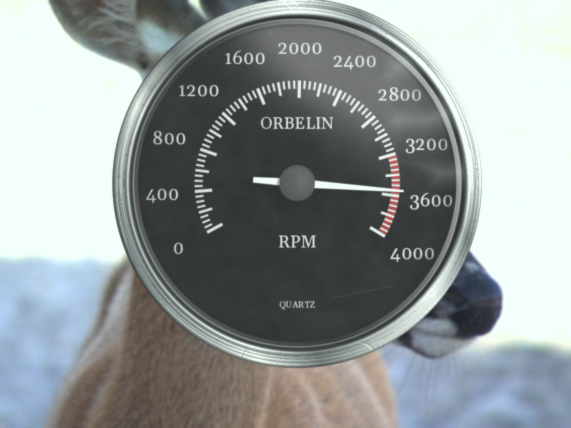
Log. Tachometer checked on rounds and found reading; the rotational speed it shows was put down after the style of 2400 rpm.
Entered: 3550 rpm
